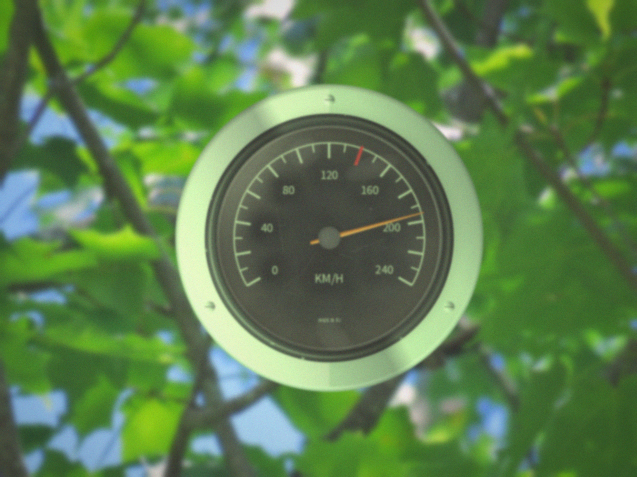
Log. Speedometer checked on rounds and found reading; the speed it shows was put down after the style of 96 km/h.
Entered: 195 km/h
